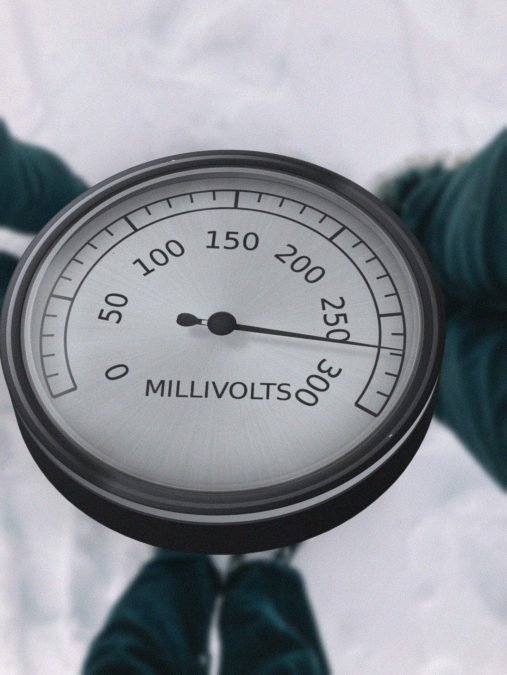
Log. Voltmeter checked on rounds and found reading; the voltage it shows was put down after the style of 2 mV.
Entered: 270 mV
